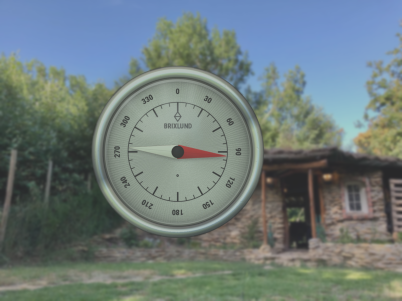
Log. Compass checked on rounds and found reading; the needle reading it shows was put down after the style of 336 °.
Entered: 95 °
